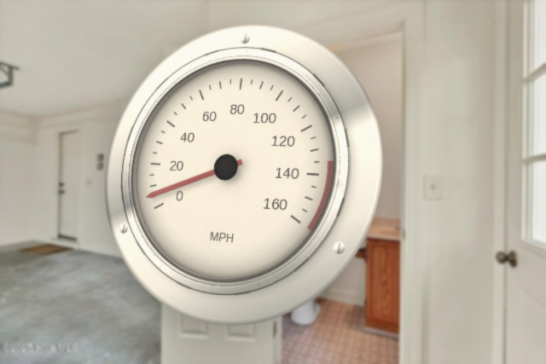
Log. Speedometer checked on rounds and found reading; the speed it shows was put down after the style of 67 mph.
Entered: 5 mph
